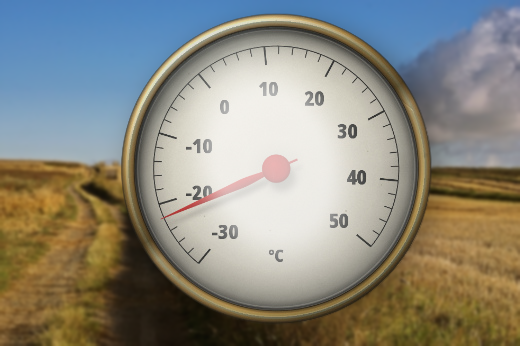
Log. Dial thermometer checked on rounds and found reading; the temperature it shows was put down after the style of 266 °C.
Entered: -22 °C
